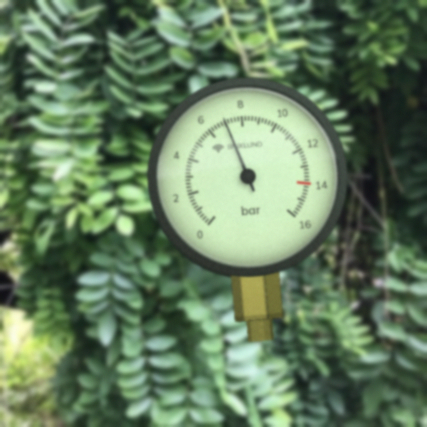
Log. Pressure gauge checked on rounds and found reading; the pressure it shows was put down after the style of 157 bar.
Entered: 7 bar
